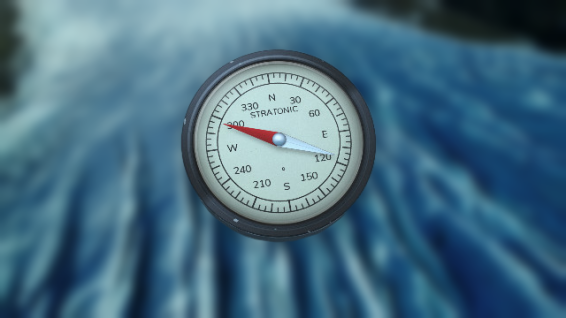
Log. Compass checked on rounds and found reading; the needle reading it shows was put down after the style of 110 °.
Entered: 295 °
